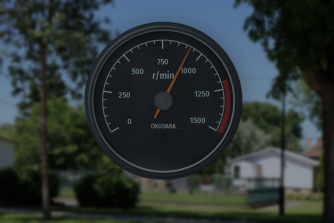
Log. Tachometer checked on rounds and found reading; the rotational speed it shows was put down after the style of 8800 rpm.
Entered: 925 rpm
